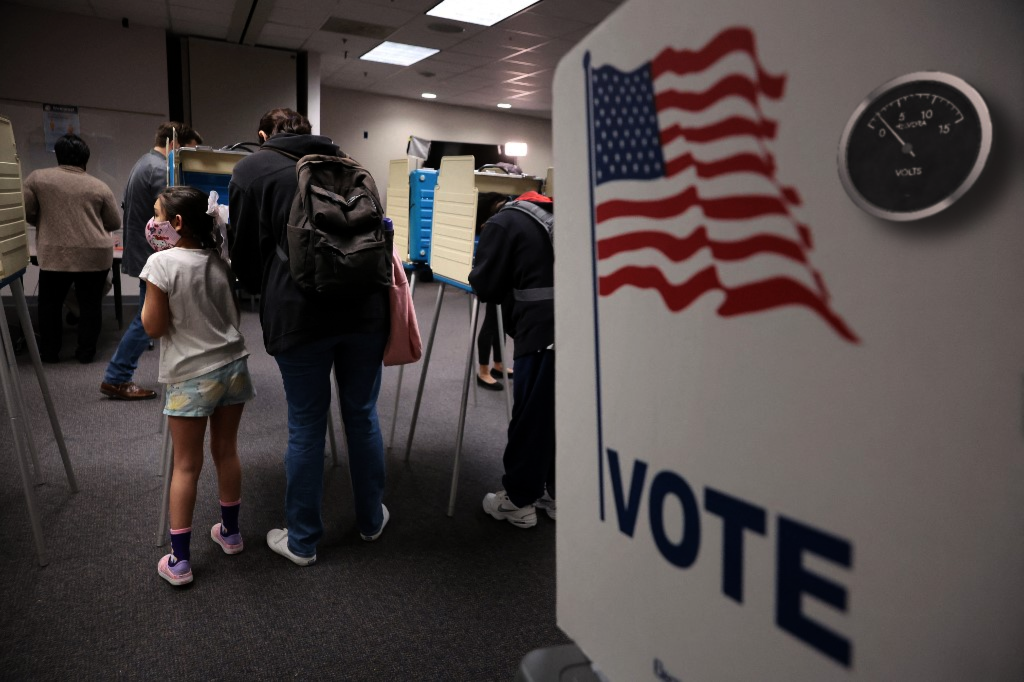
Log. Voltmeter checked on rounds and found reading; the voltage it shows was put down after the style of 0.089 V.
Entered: 2 V
